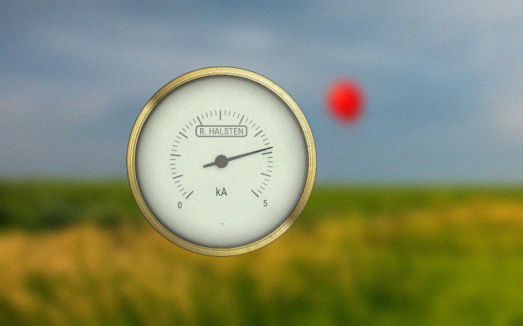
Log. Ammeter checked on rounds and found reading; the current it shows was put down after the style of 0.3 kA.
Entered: 3.9 kA
